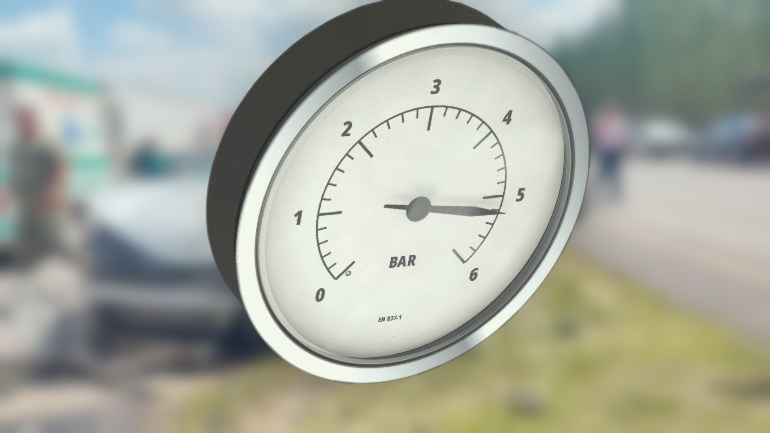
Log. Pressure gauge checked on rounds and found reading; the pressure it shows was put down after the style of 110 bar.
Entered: 5.2 bar
